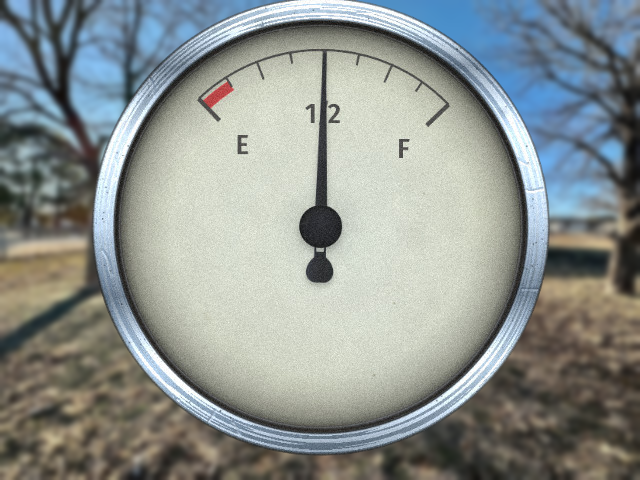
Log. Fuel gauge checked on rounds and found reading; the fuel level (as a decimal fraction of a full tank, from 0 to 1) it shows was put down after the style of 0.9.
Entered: 0.5
